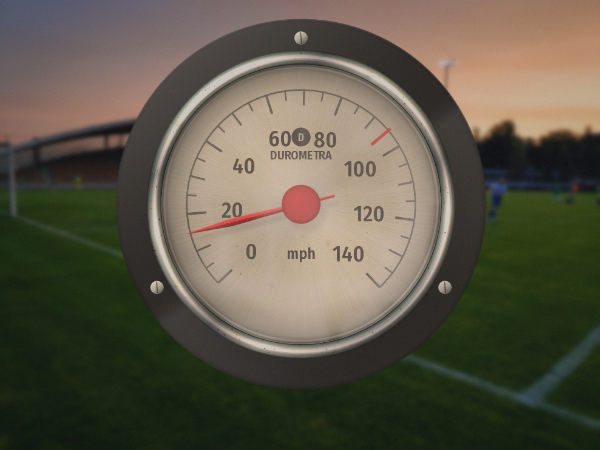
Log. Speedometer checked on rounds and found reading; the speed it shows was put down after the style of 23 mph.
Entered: 15 mph
